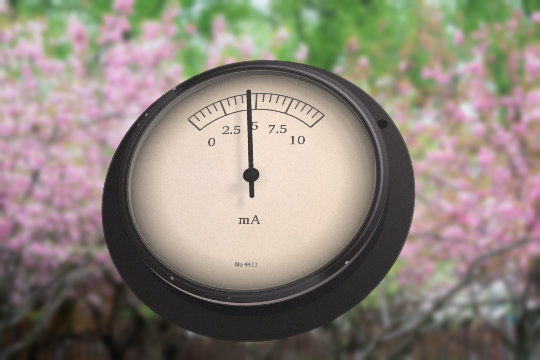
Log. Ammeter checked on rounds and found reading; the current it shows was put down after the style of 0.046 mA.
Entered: 4.5 mA
